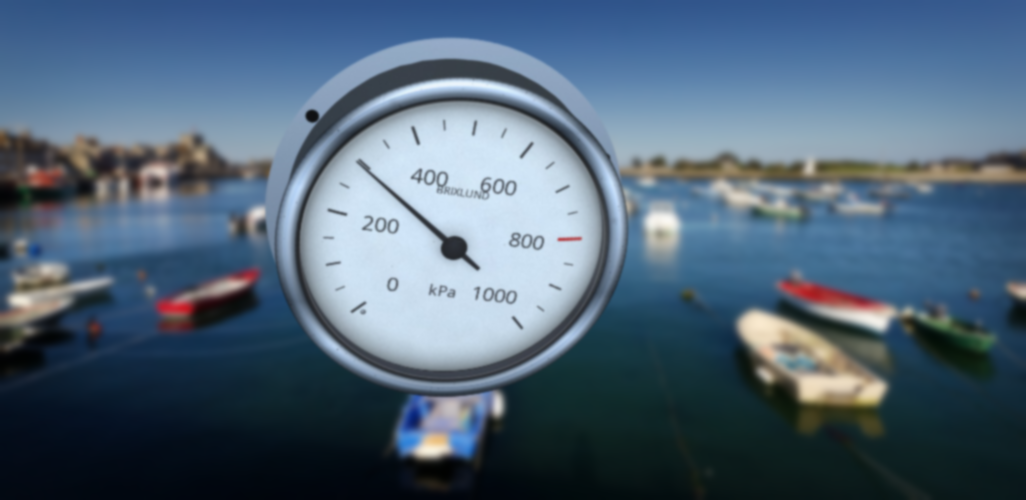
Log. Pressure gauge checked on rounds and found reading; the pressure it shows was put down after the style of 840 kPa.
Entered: 300 kPa
